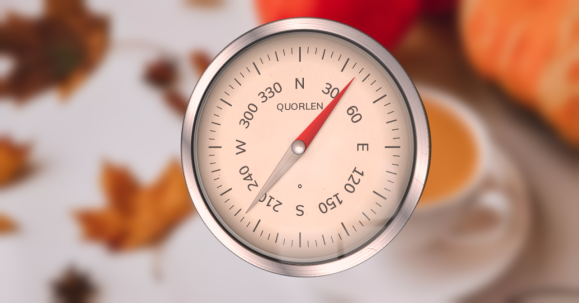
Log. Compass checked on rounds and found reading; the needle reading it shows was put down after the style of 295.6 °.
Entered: 40 °
